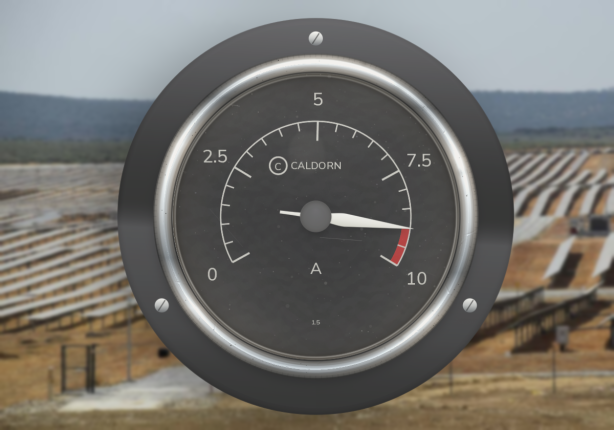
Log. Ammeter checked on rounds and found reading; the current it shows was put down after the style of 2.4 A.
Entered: 9 A
